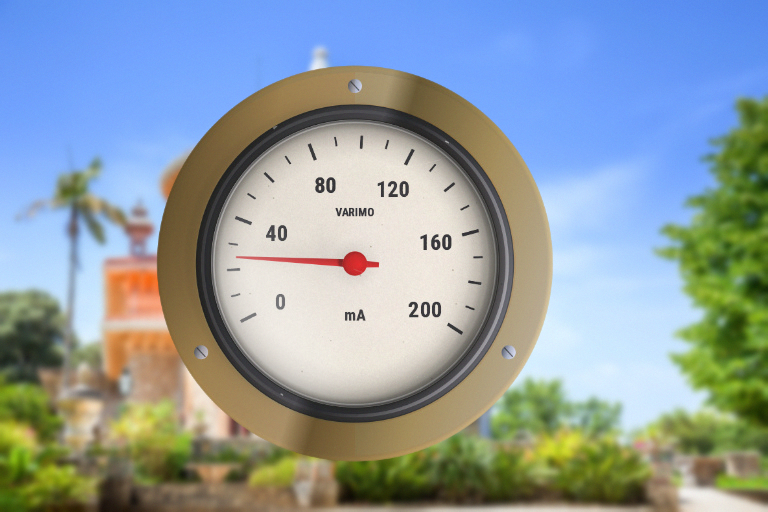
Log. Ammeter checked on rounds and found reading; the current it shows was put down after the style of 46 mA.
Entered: 25 mA
